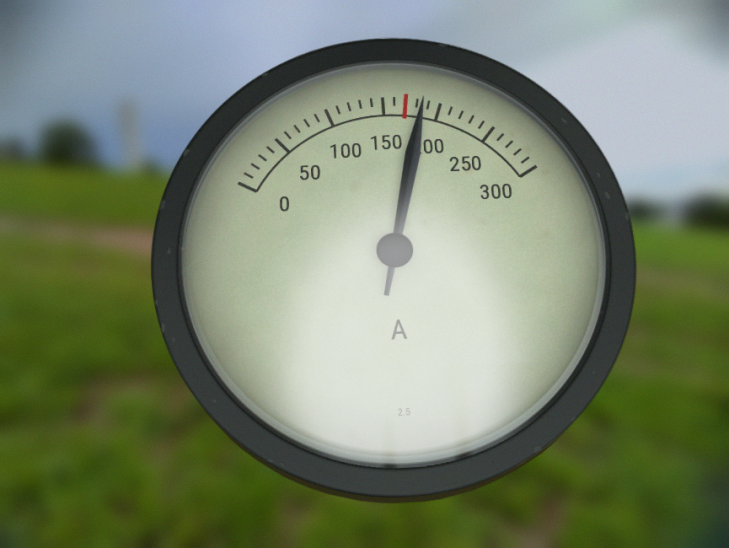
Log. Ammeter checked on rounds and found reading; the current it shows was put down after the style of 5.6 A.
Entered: 185 A
